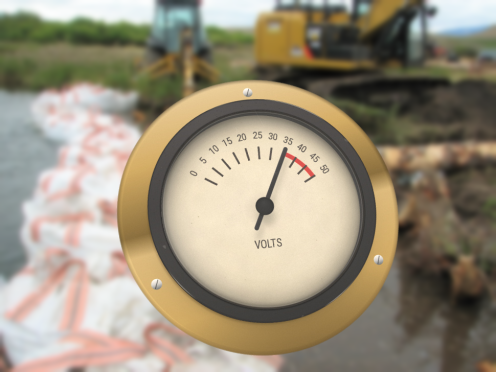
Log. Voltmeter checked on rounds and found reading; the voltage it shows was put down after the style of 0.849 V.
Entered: 35 V
